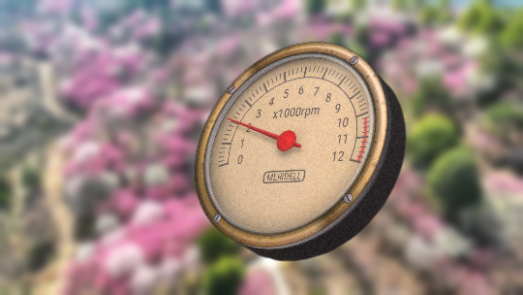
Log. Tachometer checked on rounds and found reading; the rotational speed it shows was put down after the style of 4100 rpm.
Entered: 2000 rpm
